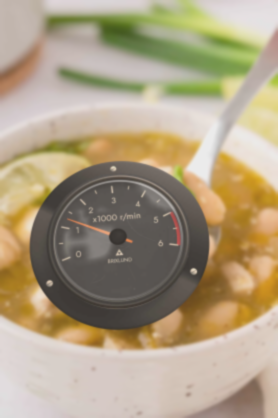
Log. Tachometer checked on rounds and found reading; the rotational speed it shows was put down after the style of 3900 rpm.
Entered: 1250 rpm
